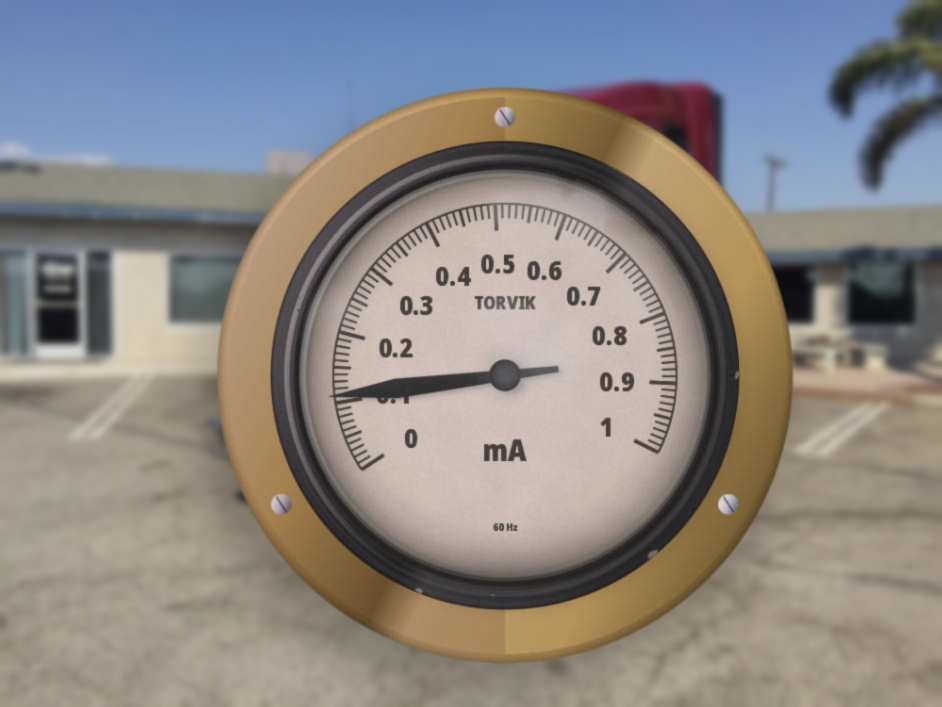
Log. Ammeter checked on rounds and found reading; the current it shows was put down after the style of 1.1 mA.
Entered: 0.11 mA
